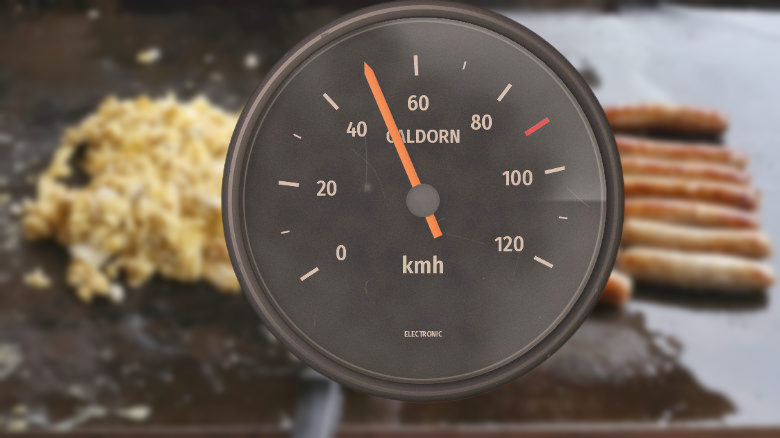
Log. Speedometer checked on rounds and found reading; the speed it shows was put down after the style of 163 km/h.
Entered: 50 km/h
